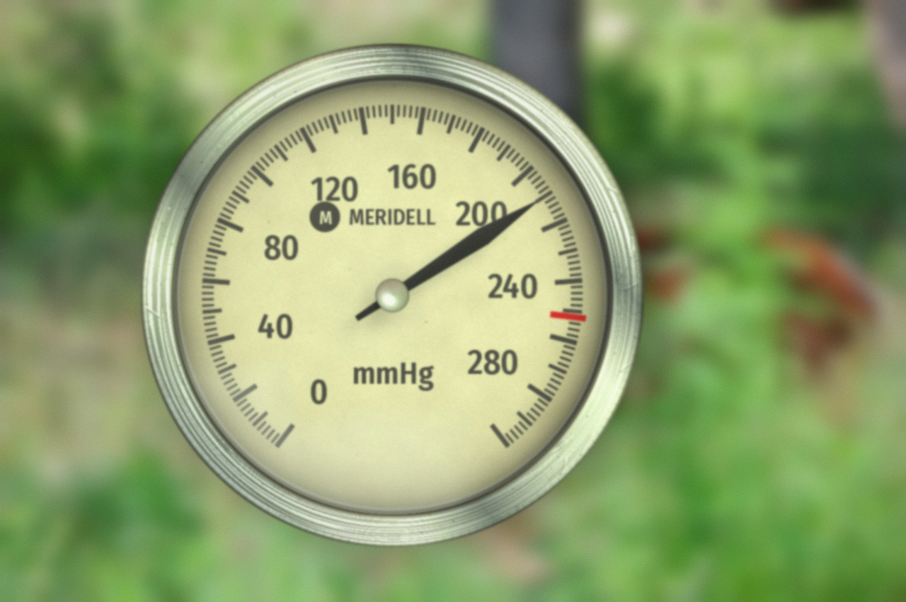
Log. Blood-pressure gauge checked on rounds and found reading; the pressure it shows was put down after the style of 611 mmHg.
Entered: 210 mmHg
